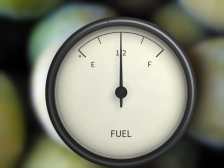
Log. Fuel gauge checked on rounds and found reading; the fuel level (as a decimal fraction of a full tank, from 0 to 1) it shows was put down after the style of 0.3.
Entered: 0.5
